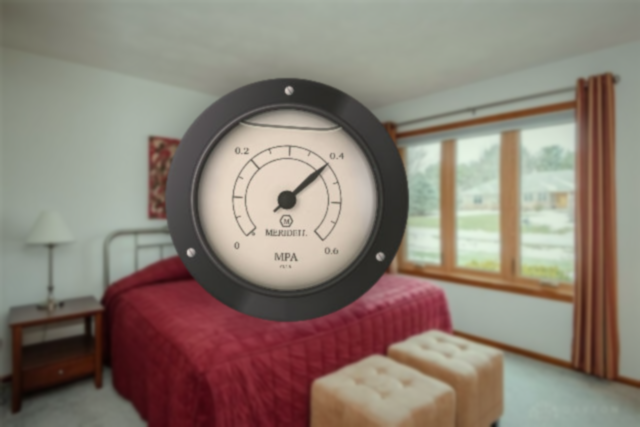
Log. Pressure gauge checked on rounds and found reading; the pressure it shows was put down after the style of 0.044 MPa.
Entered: 0.4 MPa
